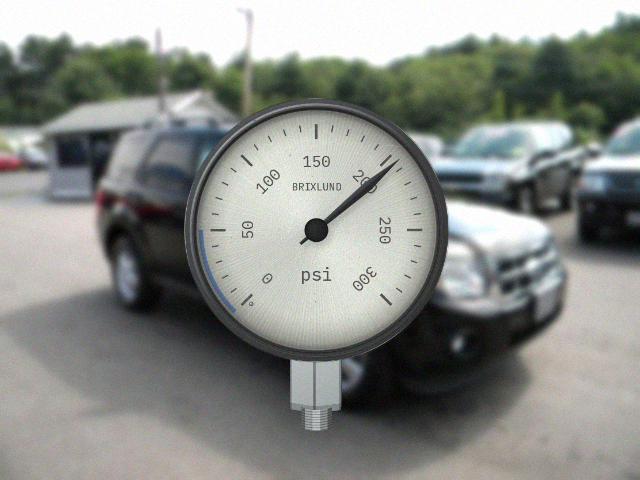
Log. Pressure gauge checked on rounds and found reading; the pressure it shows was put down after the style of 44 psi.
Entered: 205 psi
